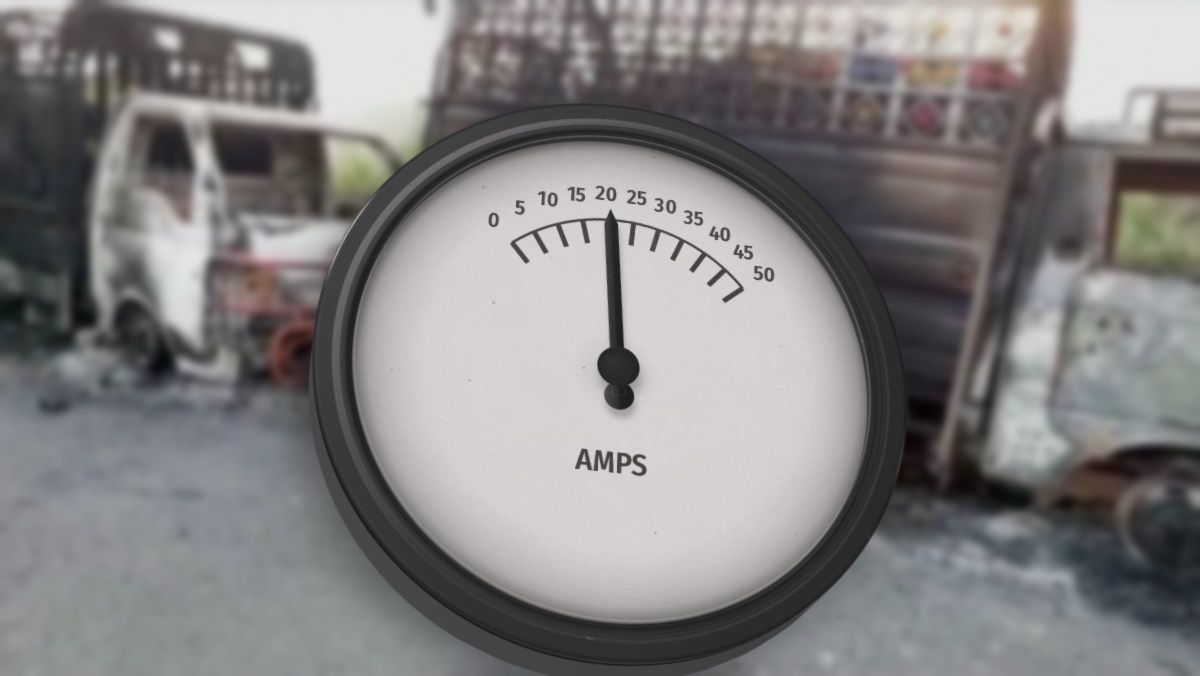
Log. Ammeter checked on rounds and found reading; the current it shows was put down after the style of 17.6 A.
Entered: 20 A
